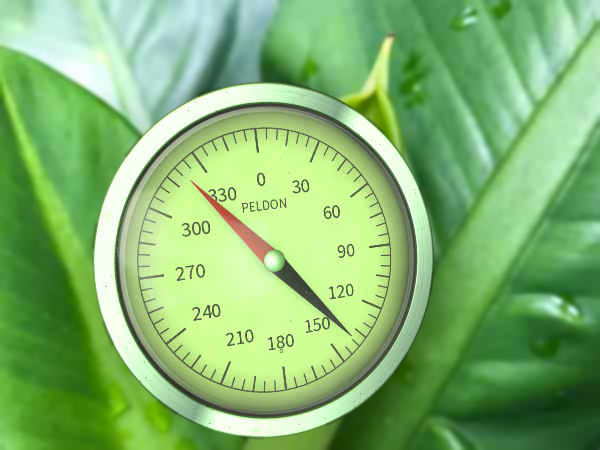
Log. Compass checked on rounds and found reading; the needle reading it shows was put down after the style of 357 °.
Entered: 320 °
